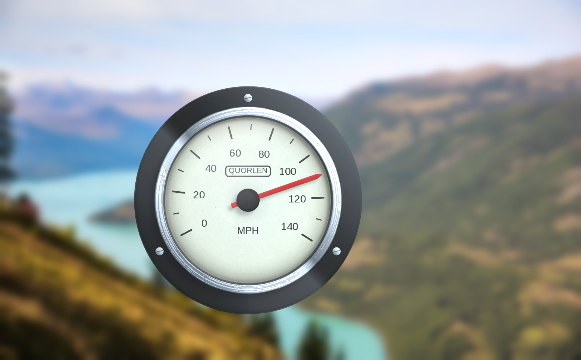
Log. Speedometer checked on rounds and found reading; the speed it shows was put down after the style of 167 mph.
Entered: 110 mph
